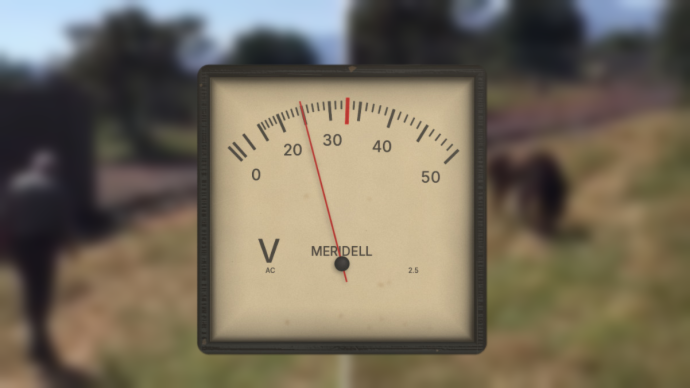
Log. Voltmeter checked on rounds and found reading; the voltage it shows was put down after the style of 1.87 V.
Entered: 25 V
